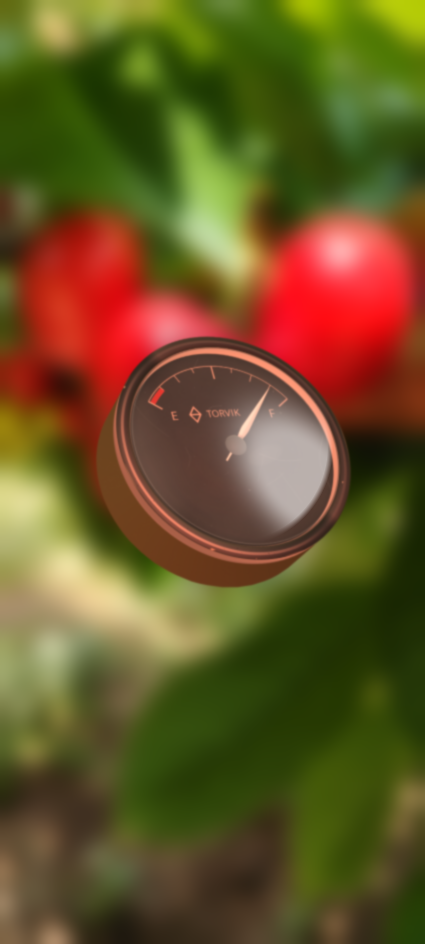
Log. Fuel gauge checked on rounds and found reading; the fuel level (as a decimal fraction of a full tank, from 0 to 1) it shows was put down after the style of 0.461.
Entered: 0.875
